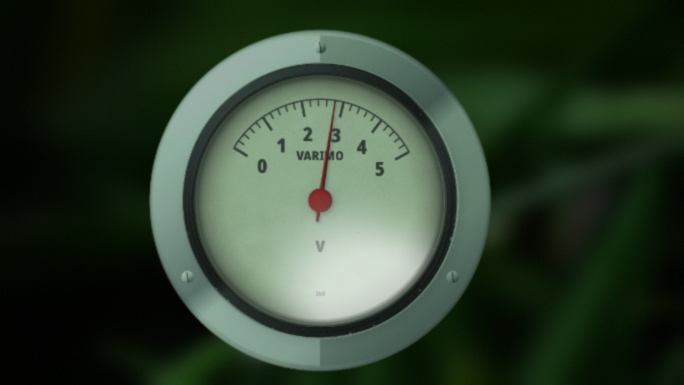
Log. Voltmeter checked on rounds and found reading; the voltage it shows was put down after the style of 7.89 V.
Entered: 2.8 V
